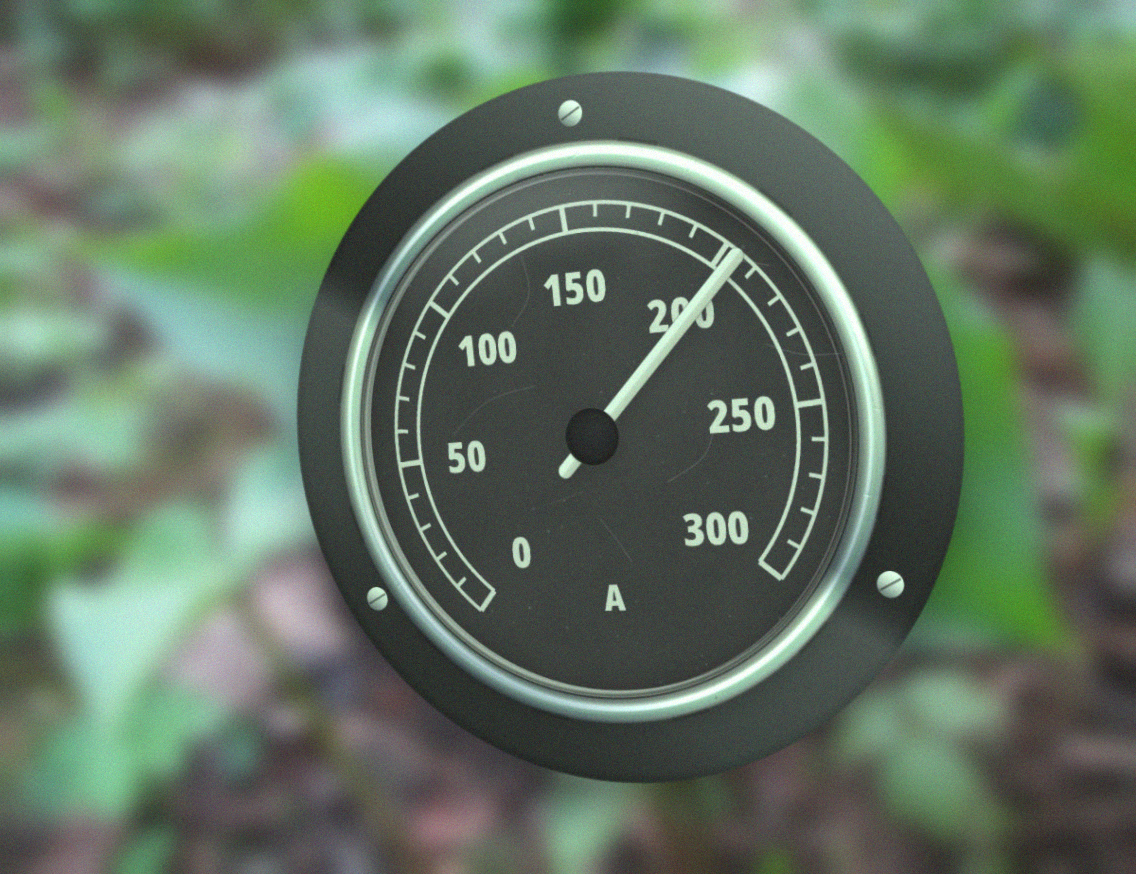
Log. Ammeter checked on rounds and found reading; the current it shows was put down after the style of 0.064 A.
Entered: 205 A
